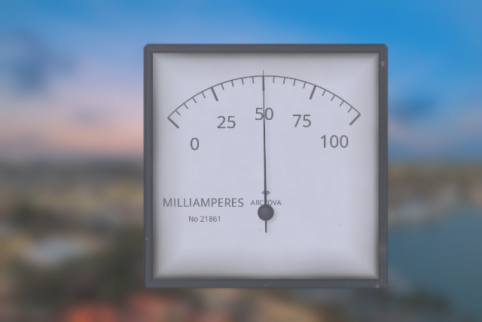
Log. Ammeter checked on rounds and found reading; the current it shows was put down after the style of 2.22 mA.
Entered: 50 mA
